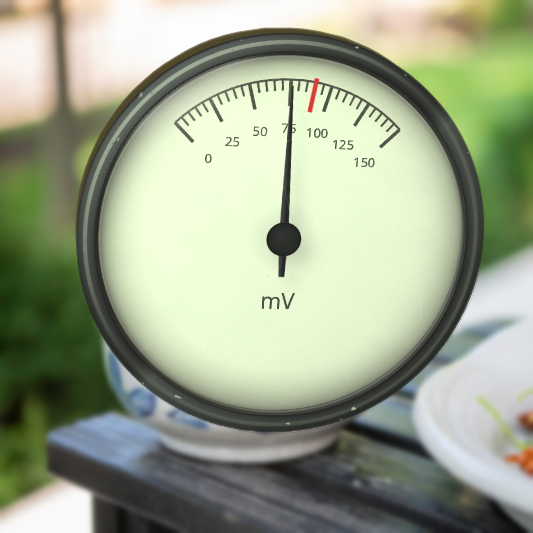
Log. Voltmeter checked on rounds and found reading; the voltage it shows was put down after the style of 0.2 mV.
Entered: 75 mV
